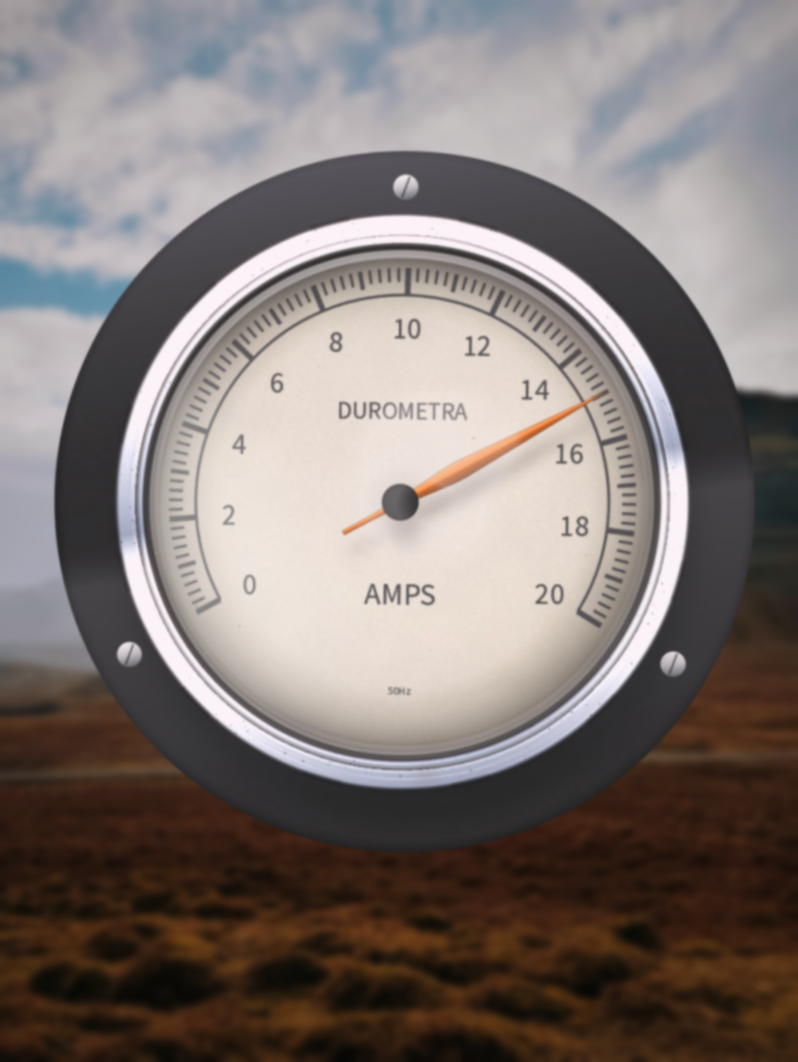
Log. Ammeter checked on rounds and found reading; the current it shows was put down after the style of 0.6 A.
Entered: 15 A
